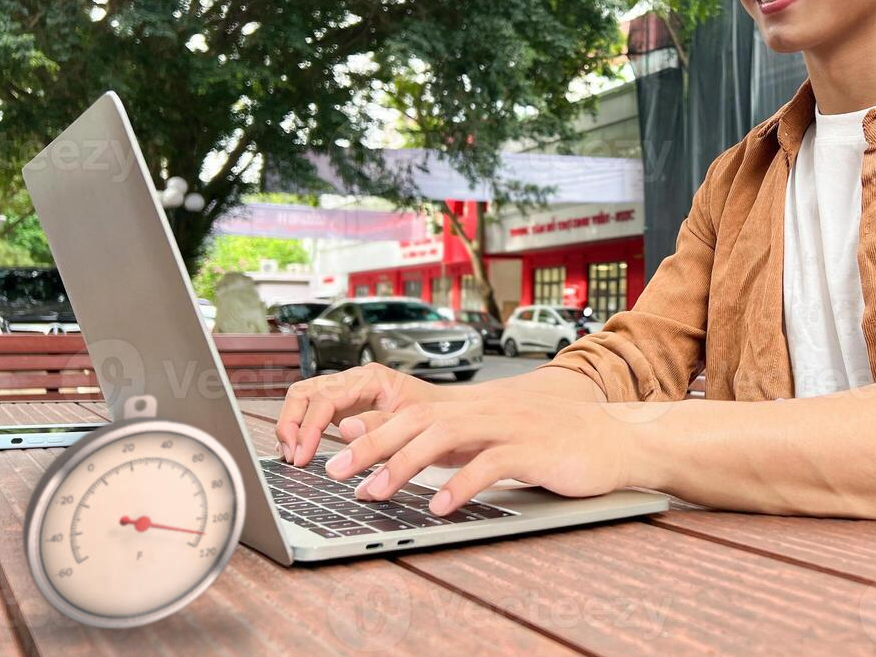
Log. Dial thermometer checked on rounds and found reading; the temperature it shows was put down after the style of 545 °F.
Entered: 110 °F
